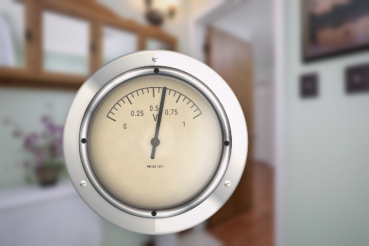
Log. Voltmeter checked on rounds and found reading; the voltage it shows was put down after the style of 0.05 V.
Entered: 0.6 V
